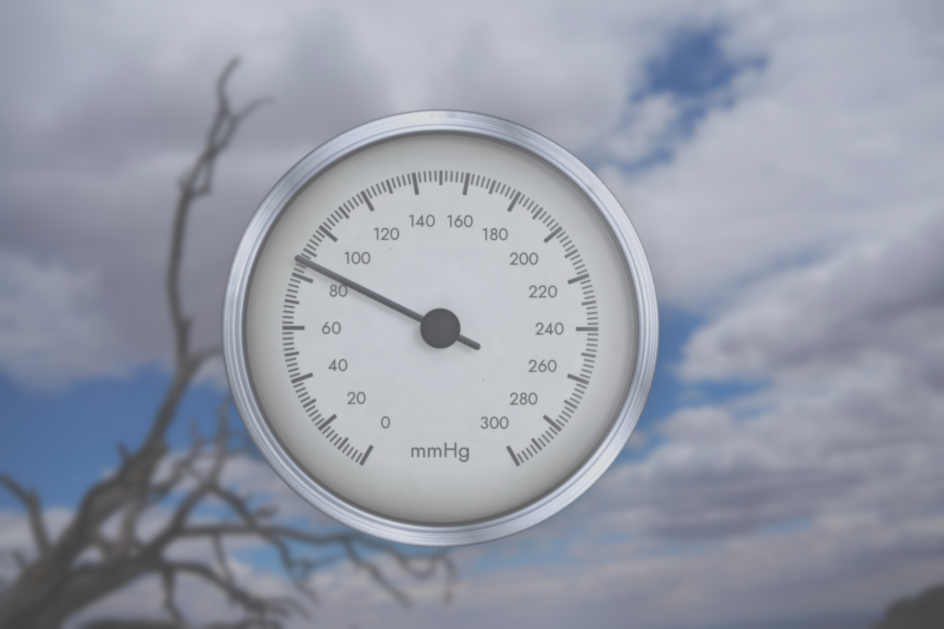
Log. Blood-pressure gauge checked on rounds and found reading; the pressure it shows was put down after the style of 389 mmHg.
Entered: 86 mmHg
